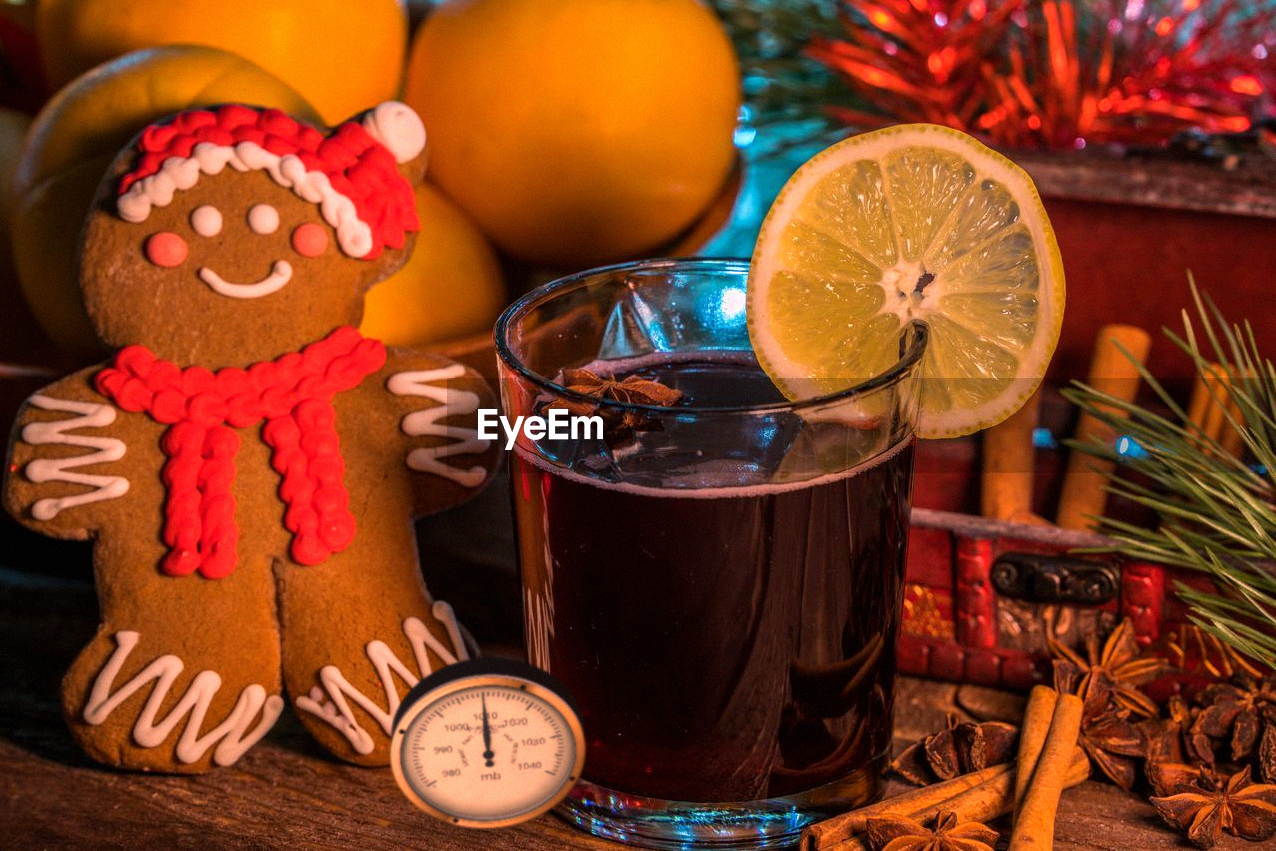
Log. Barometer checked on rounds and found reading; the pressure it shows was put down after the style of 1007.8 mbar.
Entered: 1010 mbar
